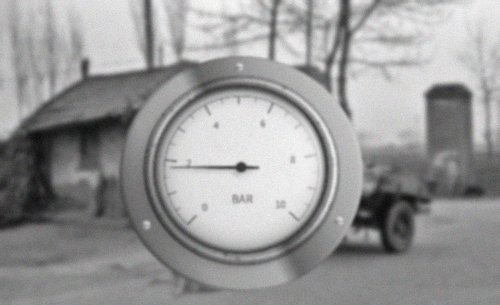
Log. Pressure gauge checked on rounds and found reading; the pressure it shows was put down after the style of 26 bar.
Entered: 1.75 bar
